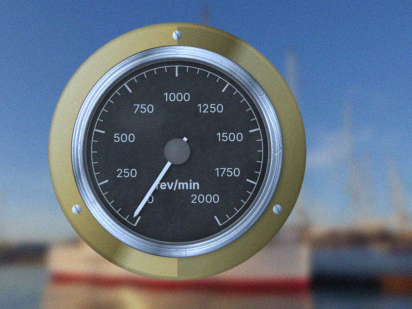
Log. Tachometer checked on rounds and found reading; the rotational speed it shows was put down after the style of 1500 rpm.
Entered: 25 rpm
